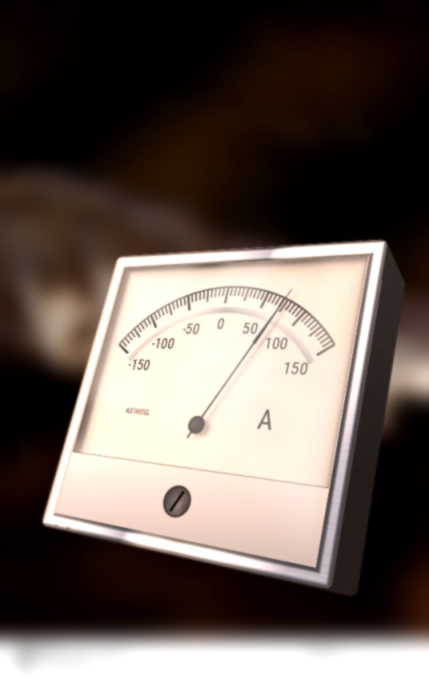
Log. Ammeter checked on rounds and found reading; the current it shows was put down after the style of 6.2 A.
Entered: 75 A
